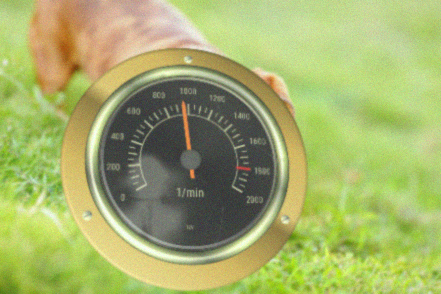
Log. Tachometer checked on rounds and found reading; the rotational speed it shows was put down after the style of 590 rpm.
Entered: 950 rpm
